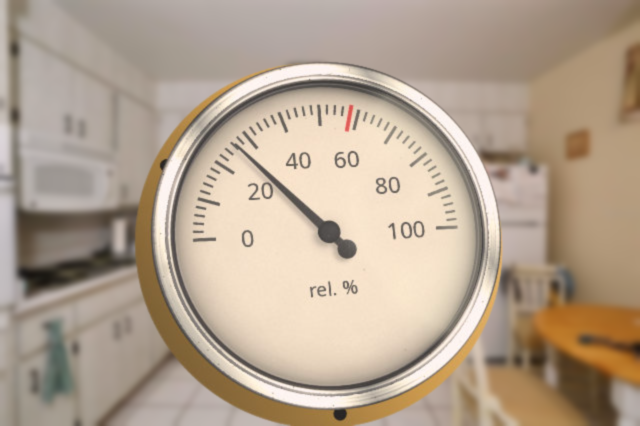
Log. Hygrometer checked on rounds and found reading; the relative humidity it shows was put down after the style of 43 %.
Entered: 26 %
